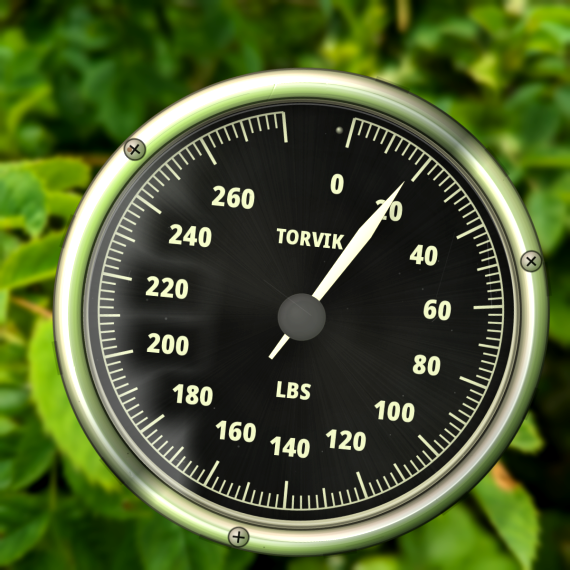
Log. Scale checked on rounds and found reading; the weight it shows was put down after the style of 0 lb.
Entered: 18 lb
